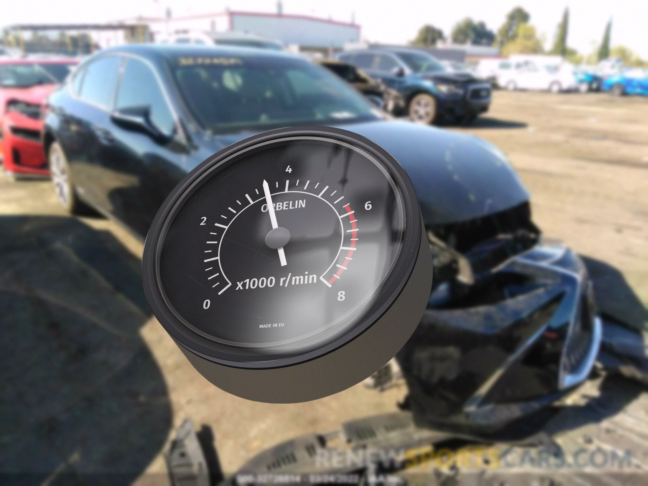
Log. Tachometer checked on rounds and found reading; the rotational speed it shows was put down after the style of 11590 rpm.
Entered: 3500 rpm
